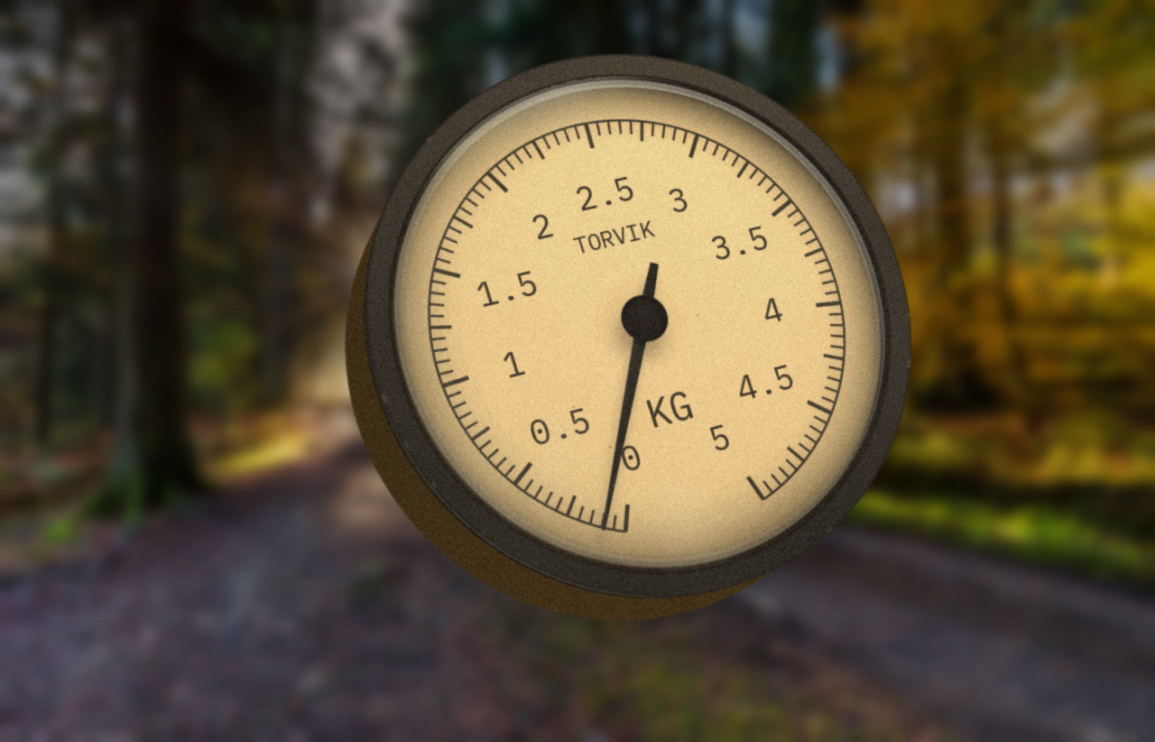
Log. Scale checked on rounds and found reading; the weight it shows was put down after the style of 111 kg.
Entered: 0.1 kg
